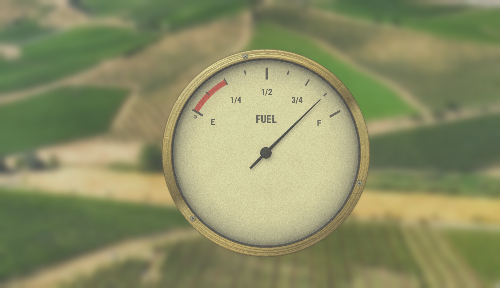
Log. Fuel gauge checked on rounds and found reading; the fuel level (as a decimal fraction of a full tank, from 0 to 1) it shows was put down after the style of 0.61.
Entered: 0.875
